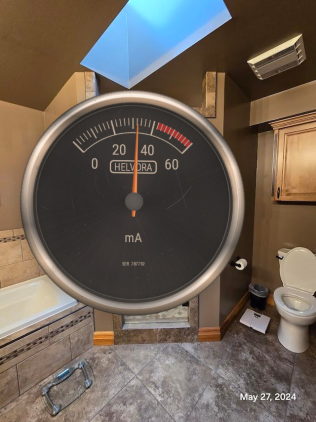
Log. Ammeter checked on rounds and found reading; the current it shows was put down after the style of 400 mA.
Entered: 32 mA
